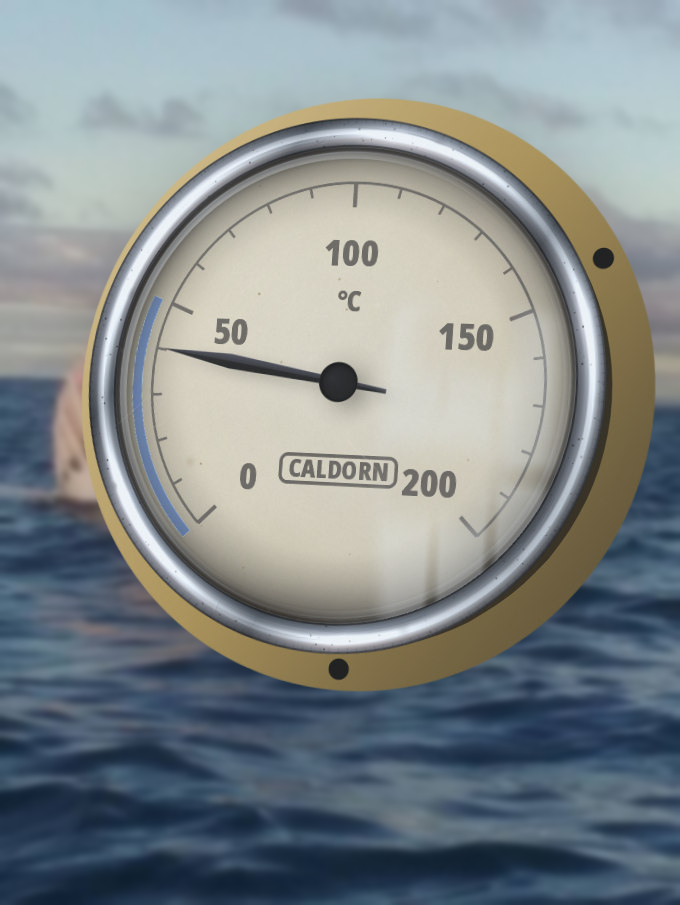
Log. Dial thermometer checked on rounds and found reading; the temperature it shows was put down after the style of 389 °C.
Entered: 40 °C
